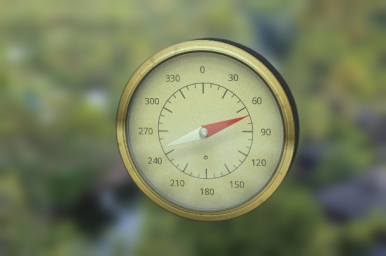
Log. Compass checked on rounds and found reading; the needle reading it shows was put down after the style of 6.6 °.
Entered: 70 °
